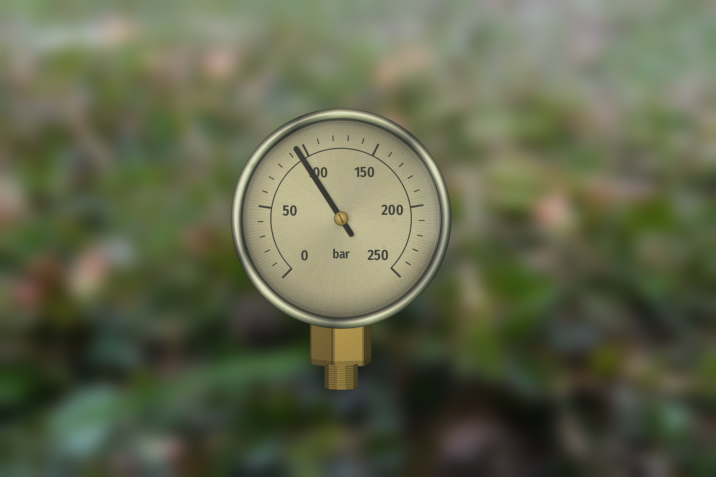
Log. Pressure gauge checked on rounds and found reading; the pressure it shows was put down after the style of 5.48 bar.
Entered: 95 bar
